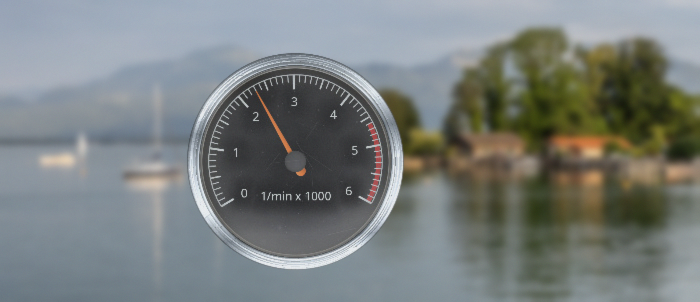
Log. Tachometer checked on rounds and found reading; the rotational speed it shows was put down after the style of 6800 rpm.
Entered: 2300 rpm
